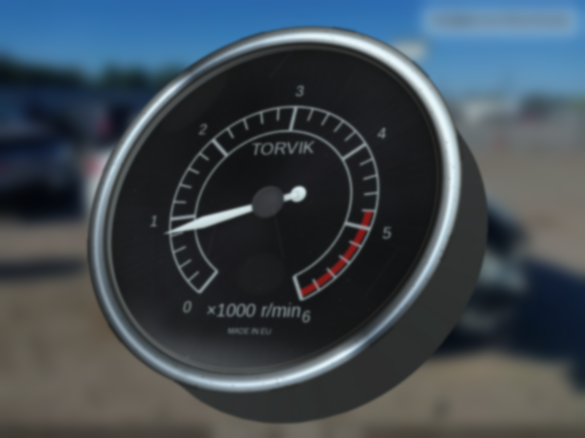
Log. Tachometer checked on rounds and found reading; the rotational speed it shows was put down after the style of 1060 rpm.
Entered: 800 rpm
